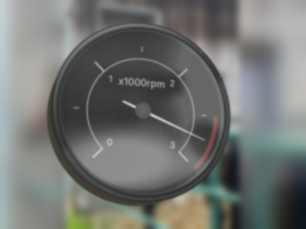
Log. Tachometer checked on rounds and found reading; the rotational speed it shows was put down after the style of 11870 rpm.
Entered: 2750 rpm
